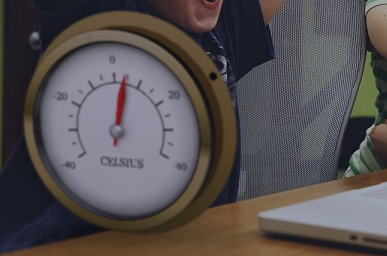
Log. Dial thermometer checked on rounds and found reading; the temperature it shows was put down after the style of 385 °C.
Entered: 5 °C
